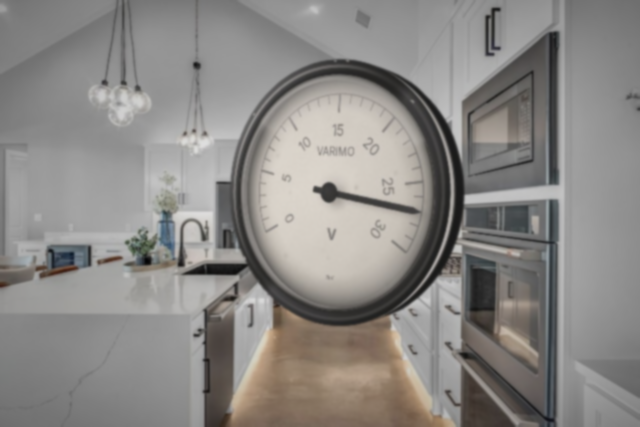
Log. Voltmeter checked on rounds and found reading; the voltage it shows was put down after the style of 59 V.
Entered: 27 V
